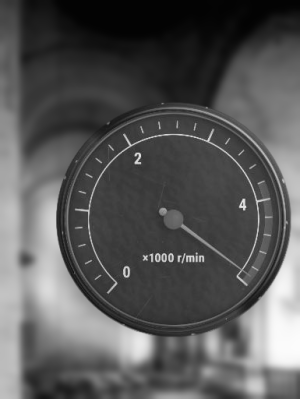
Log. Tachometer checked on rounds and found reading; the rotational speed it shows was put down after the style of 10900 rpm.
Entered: 4900 rpm
